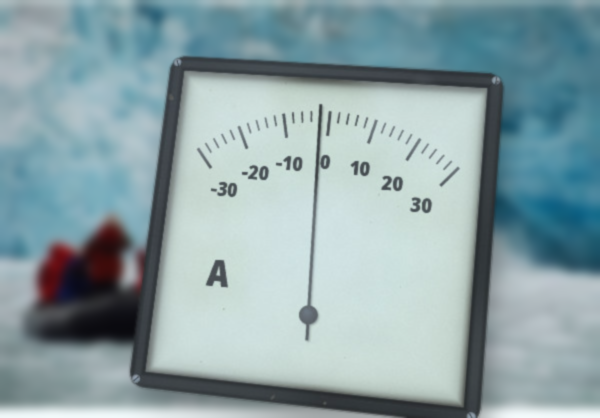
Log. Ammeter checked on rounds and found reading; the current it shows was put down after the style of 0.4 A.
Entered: -2 A
